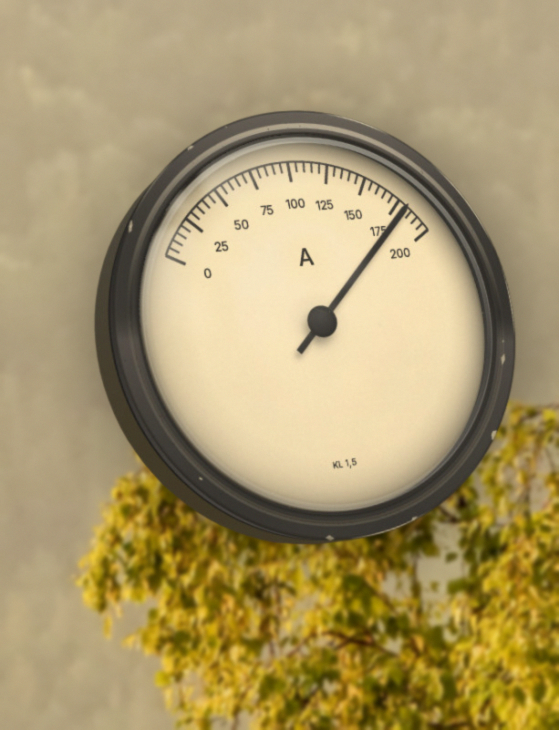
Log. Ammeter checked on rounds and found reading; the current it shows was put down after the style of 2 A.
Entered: 180 A
